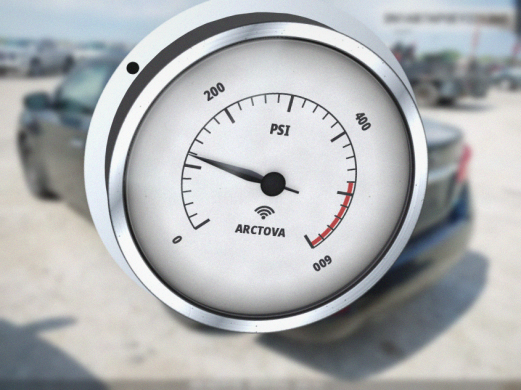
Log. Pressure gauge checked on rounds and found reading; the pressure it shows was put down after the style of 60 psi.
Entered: 120 psi
